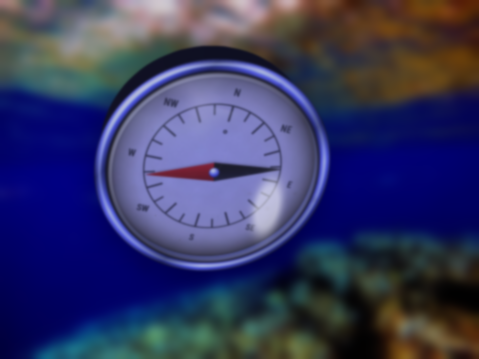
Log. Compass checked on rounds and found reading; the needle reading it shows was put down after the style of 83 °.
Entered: 255 °
